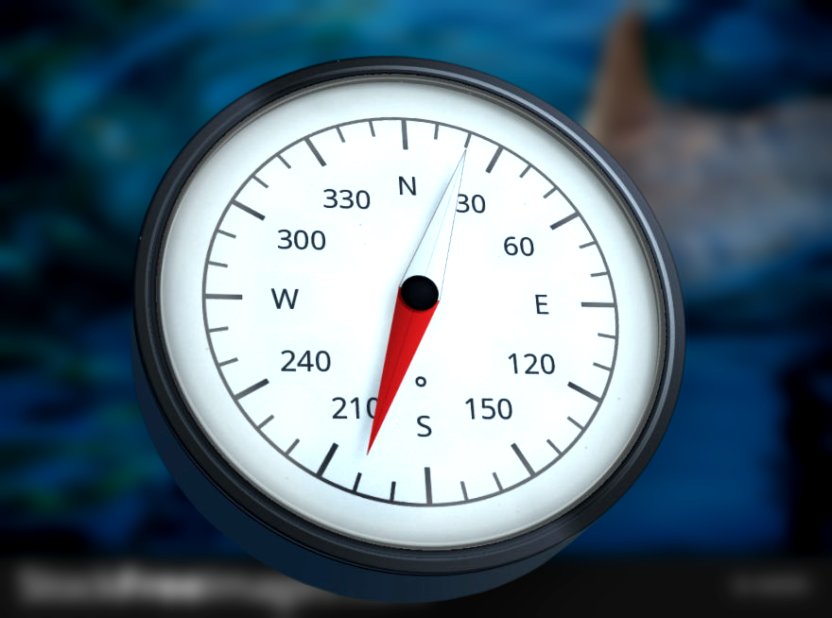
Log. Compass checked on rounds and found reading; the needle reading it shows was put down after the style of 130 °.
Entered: 200 °
